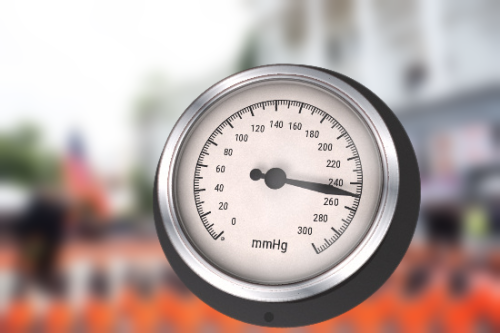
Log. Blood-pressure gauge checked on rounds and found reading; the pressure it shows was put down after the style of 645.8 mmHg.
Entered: 250 mmHg
